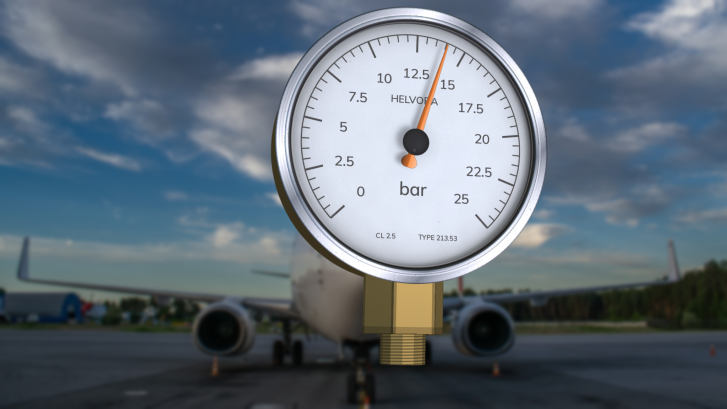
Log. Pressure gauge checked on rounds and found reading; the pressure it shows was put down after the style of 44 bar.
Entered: 14 bar
